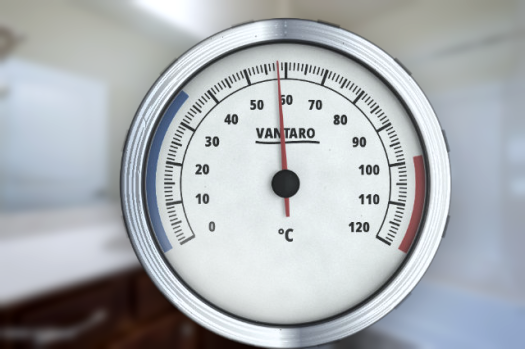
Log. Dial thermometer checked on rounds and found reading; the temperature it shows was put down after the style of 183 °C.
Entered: 58 °C
